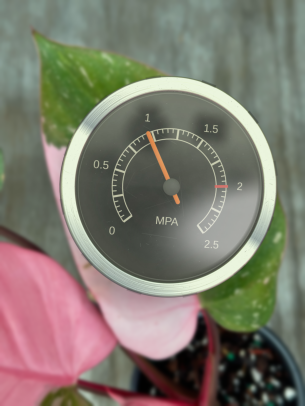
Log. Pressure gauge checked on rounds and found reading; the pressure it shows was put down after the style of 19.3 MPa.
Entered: 0.95 MPa
